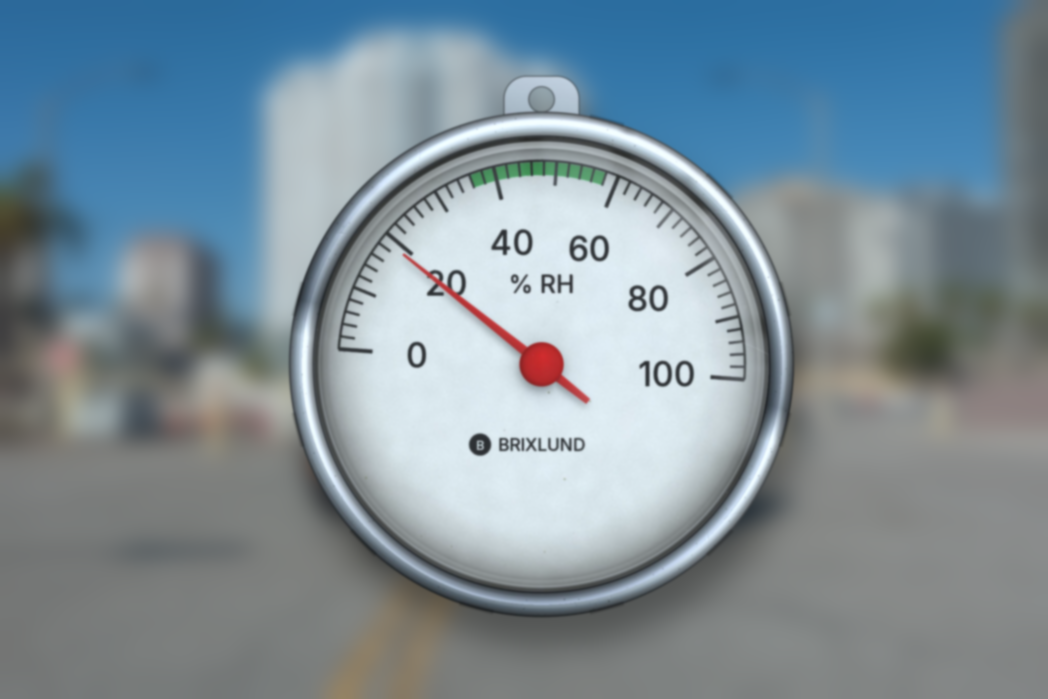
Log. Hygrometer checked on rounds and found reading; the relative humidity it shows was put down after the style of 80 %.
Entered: 19 %
